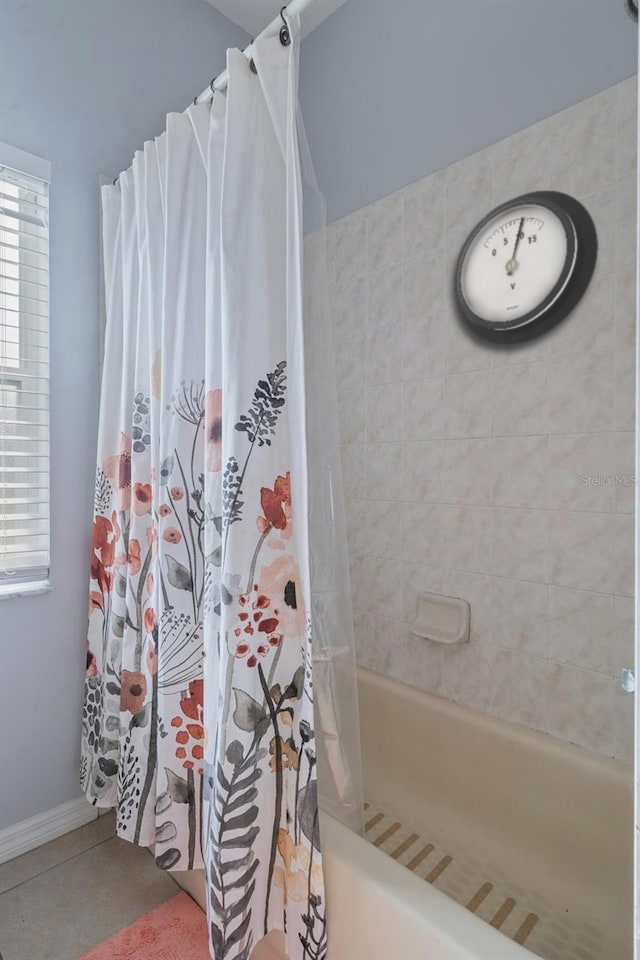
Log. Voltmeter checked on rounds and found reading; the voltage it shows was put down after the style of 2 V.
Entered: 10 V
